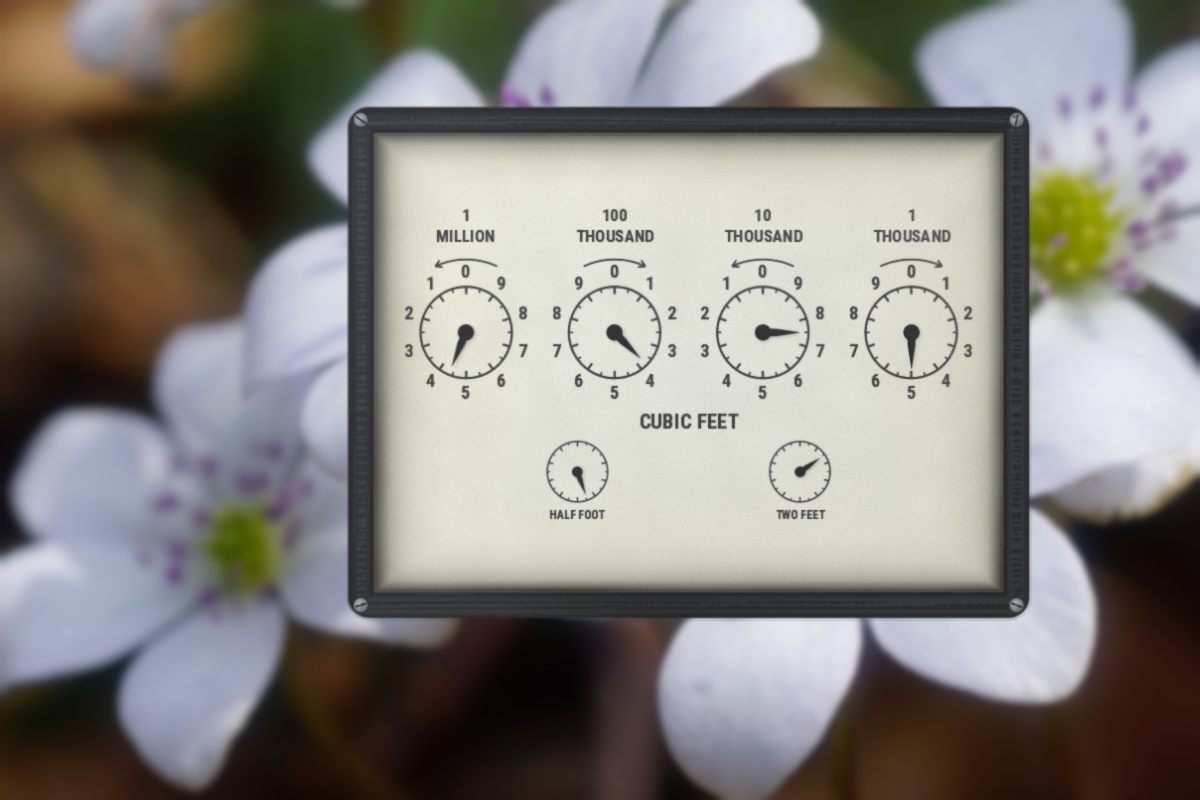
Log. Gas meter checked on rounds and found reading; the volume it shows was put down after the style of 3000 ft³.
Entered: 437500 ft³
